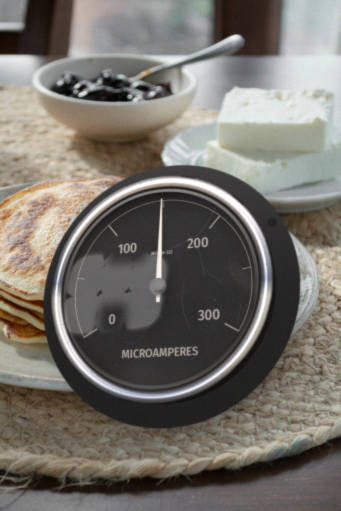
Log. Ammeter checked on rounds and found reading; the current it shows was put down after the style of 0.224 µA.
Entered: 150 µA
